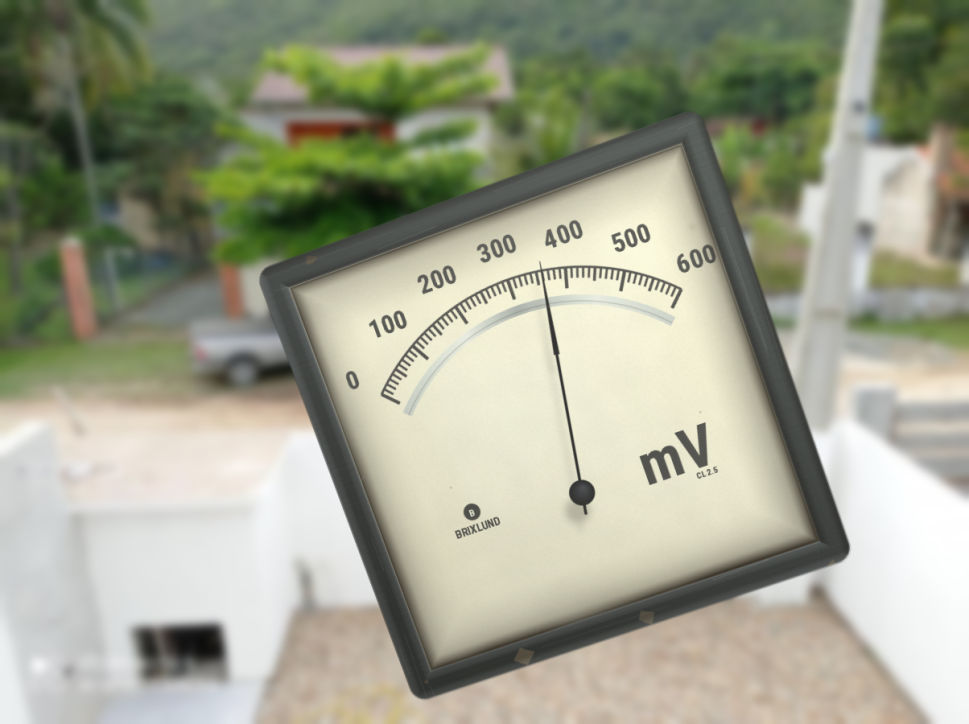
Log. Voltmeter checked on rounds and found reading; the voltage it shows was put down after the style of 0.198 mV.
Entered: 360 mV
